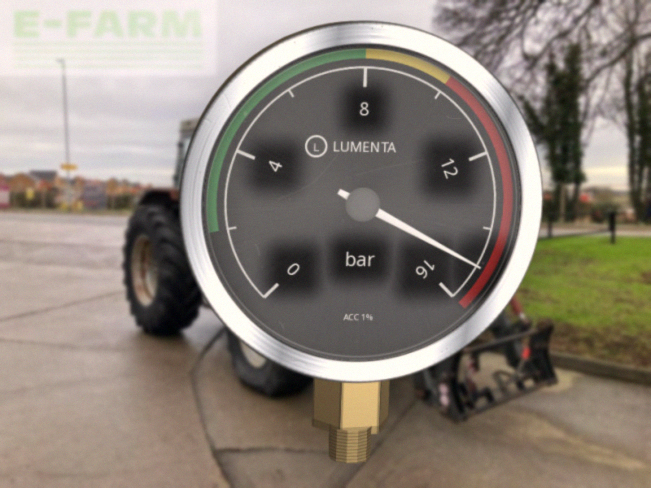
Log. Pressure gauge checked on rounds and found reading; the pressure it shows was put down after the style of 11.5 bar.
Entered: 15 bar
